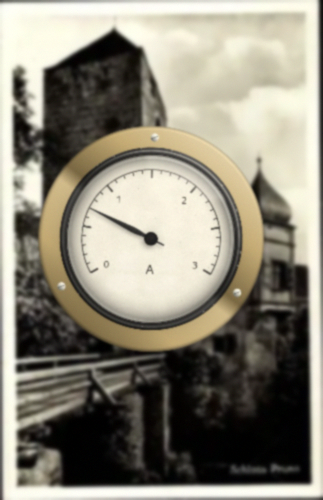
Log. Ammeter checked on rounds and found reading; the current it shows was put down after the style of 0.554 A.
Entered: 0.7 A
